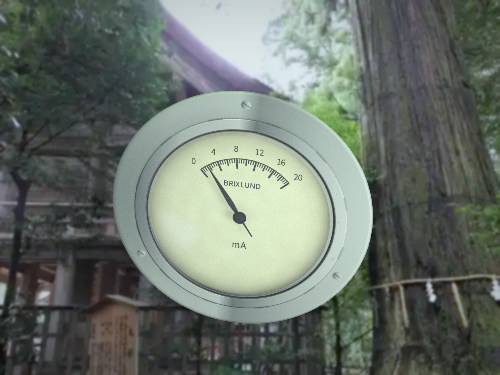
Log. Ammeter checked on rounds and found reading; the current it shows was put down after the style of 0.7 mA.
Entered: 2 mA
